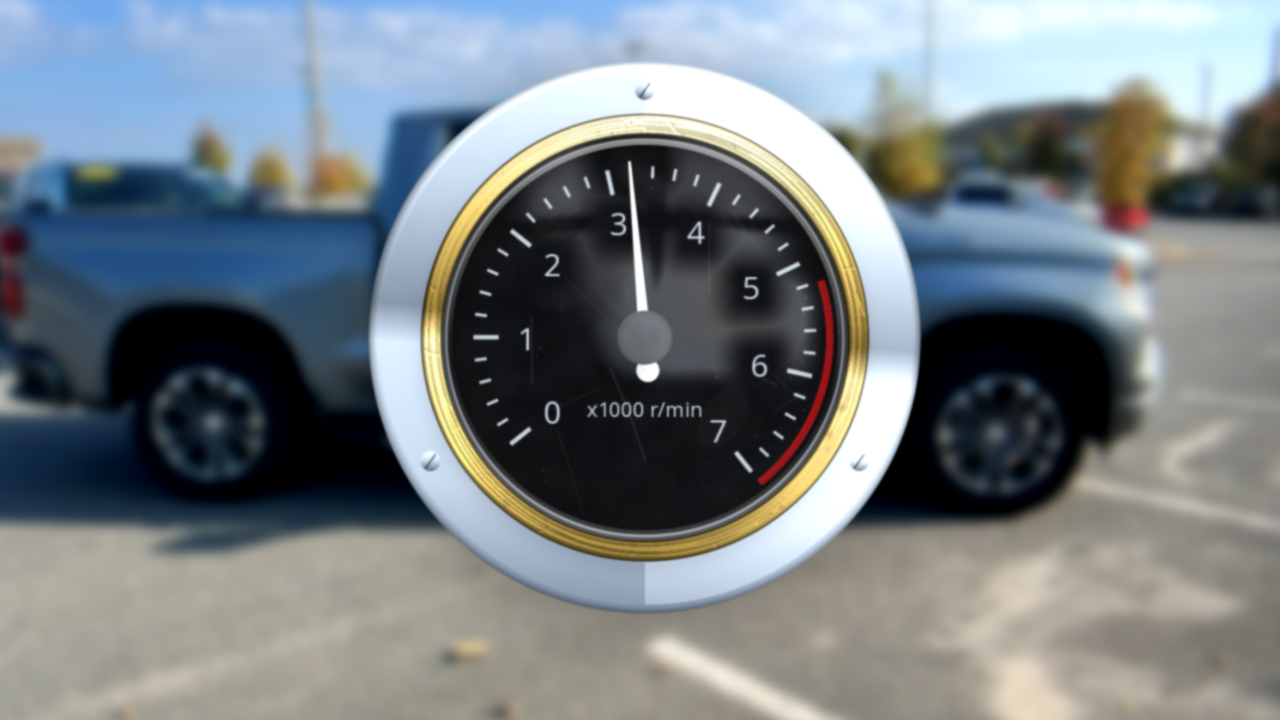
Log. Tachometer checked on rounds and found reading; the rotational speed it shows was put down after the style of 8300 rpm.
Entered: 3200 rpm
